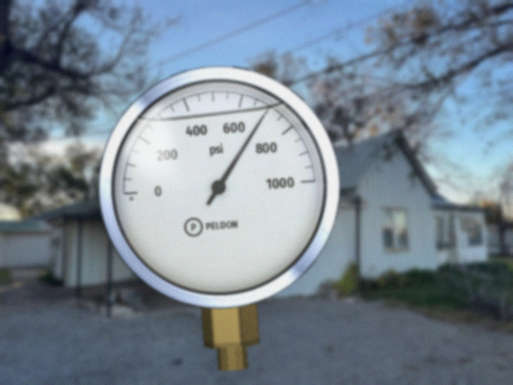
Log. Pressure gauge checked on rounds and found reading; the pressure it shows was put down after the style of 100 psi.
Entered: 700 psi
